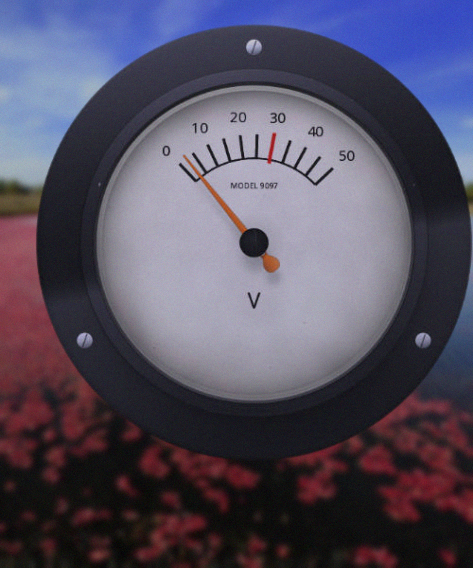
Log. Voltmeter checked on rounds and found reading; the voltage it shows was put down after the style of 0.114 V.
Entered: 2.5 V
